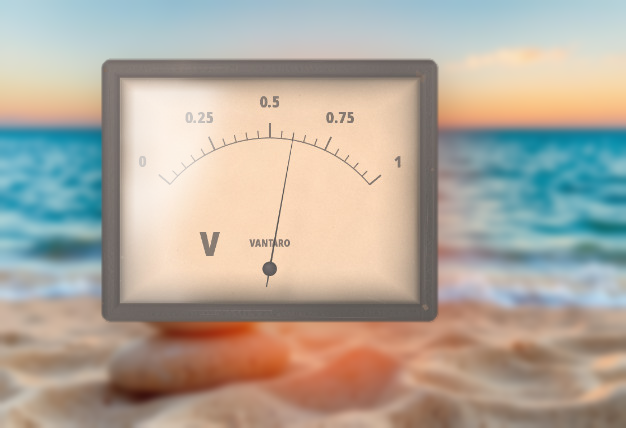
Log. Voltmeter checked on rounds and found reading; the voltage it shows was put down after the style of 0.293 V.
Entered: 0.6 V
